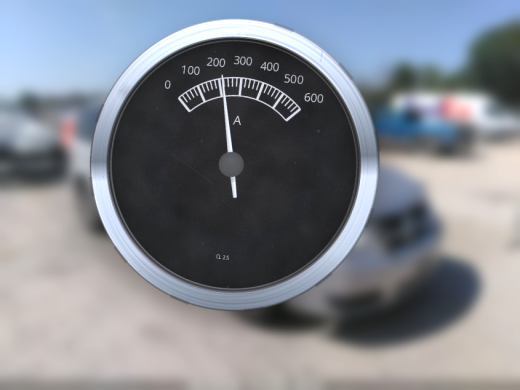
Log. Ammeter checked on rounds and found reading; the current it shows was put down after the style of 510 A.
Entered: 220 A
